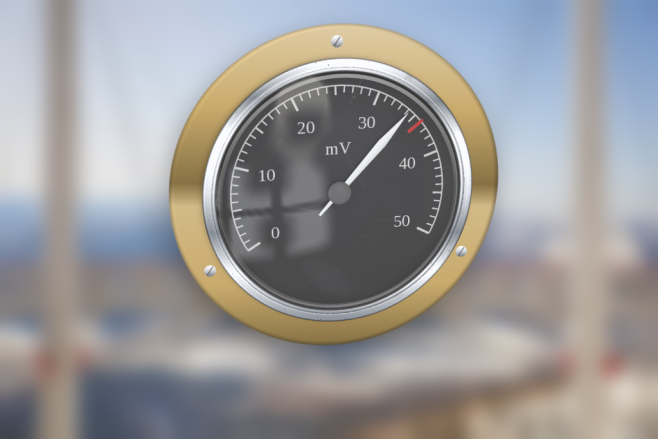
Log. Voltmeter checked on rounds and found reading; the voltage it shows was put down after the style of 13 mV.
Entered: 34 mV
